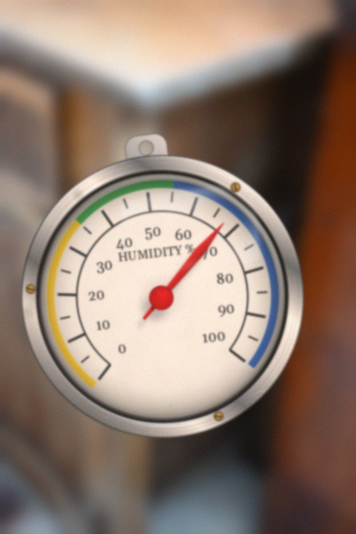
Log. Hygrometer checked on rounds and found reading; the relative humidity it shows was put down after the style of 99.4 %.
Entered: 67.5 %
